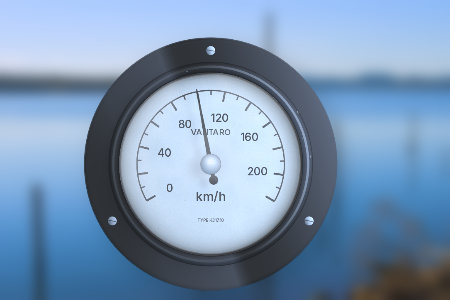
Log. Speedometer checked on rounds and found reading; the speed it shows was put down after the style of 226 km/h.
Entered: 100 km/h
